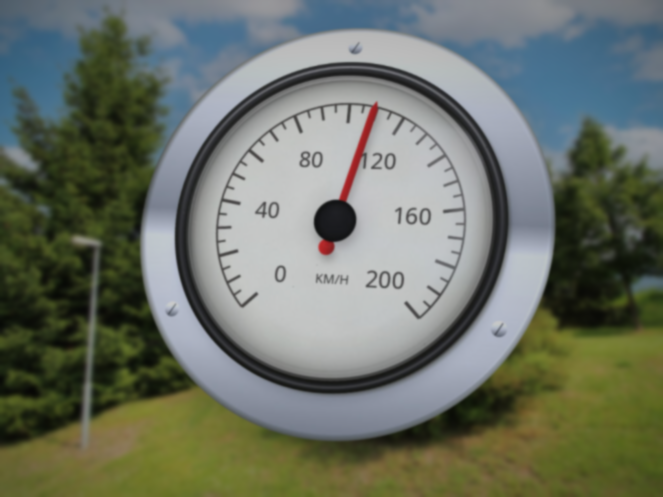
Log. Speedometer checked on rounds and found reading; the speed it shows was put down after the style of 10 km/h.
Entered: 110 km/h
